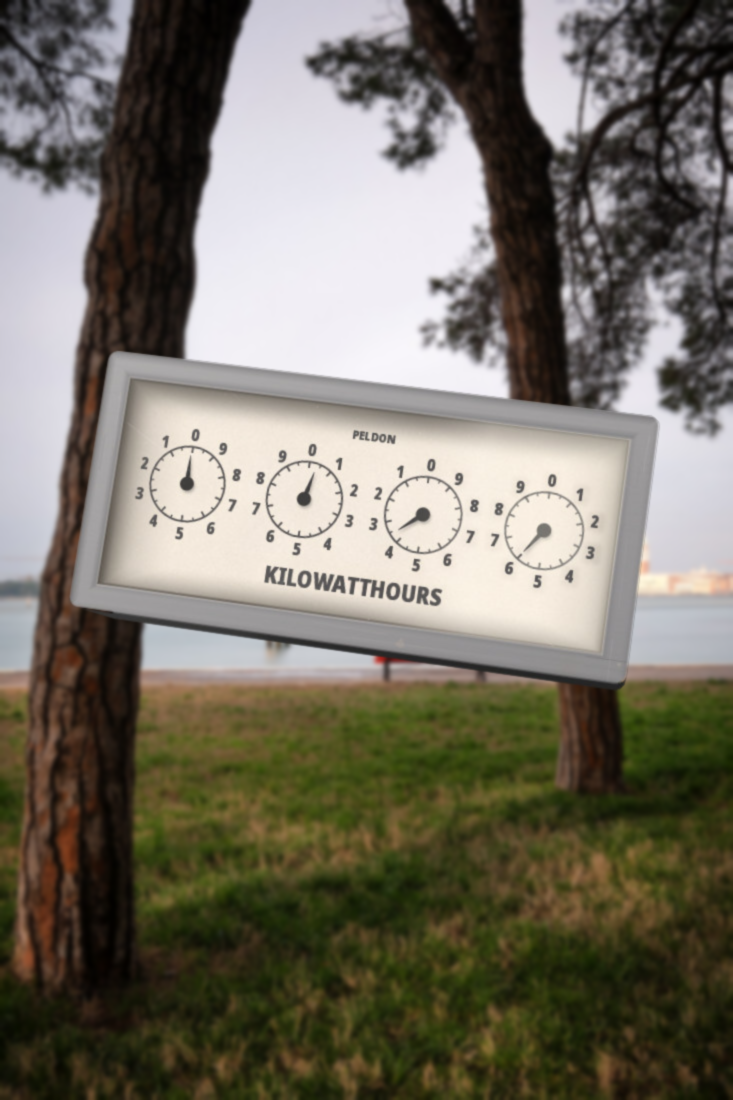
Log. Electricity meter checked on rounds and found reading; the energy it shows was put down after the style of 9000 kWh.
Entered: 36 kWh
